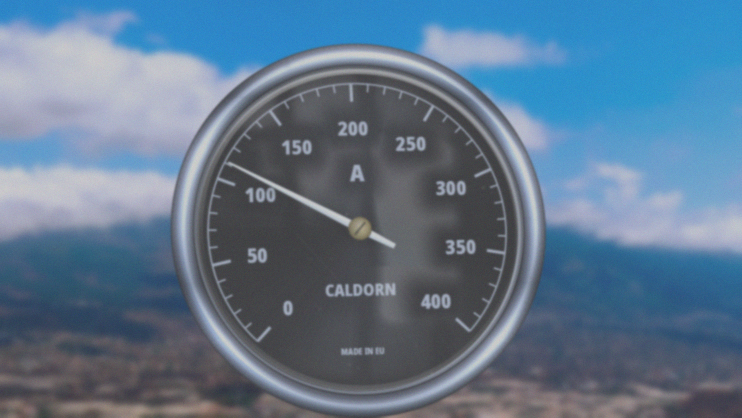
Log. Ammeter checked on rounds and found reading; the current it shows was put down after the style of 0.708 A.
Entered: 110 A
